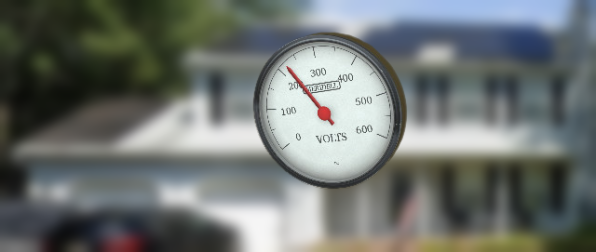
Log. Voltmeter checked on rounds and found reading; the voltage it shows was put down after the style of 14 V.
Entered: 225 V
